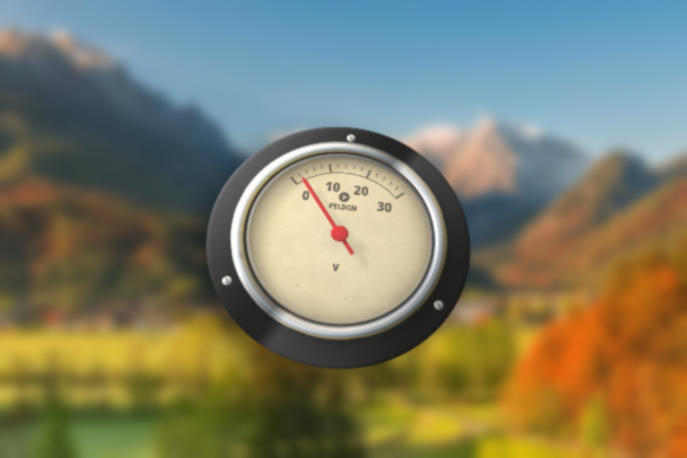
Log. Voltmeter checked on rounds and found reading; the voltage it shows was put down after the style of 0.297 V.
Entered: 2 V
